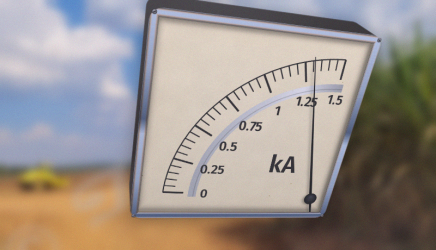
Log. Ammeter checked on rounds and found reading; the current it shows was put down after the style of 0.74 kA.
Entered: 1.3 kA
